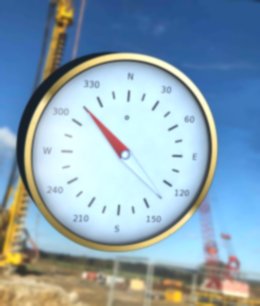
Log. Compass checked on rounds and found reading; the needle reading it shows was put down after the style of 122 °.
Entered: 315 °
